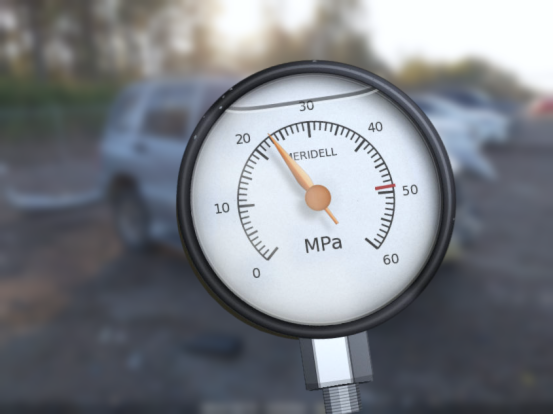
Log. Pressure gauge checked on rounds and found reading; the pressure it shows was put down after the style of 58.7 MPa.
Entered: 23 MPa
